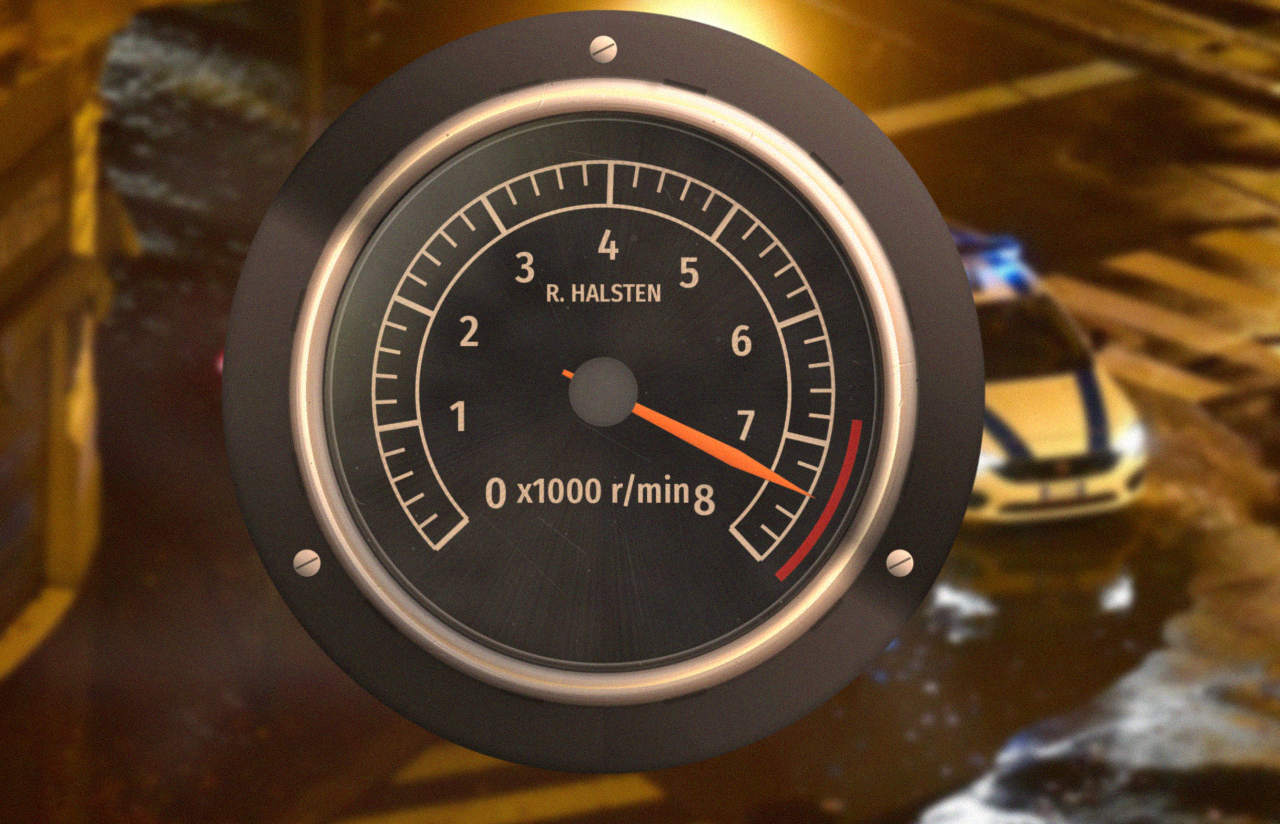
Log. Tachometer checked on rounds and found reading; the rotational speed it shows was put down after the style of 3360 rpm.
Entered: 7400 rpm
